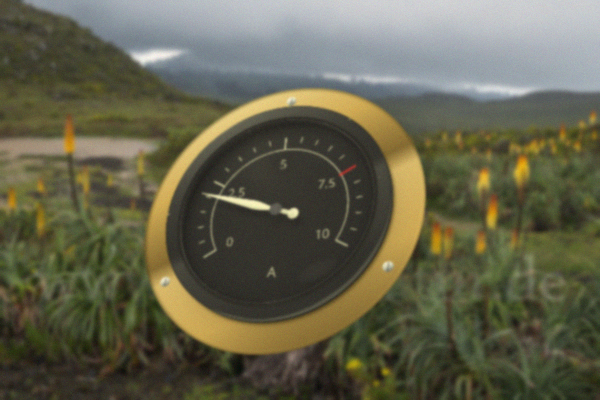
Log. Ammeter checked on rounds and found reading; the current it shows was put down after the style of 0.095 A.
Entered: 2 A
